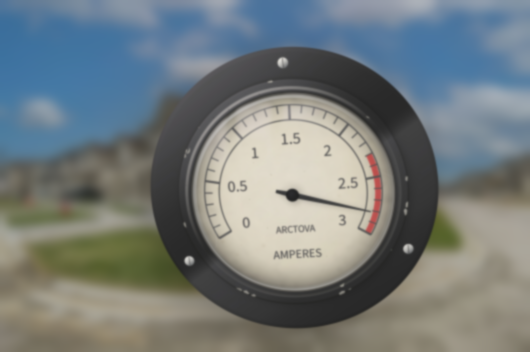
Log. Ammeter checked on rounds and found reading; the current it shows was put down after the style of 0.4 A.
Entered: 2.8 A
